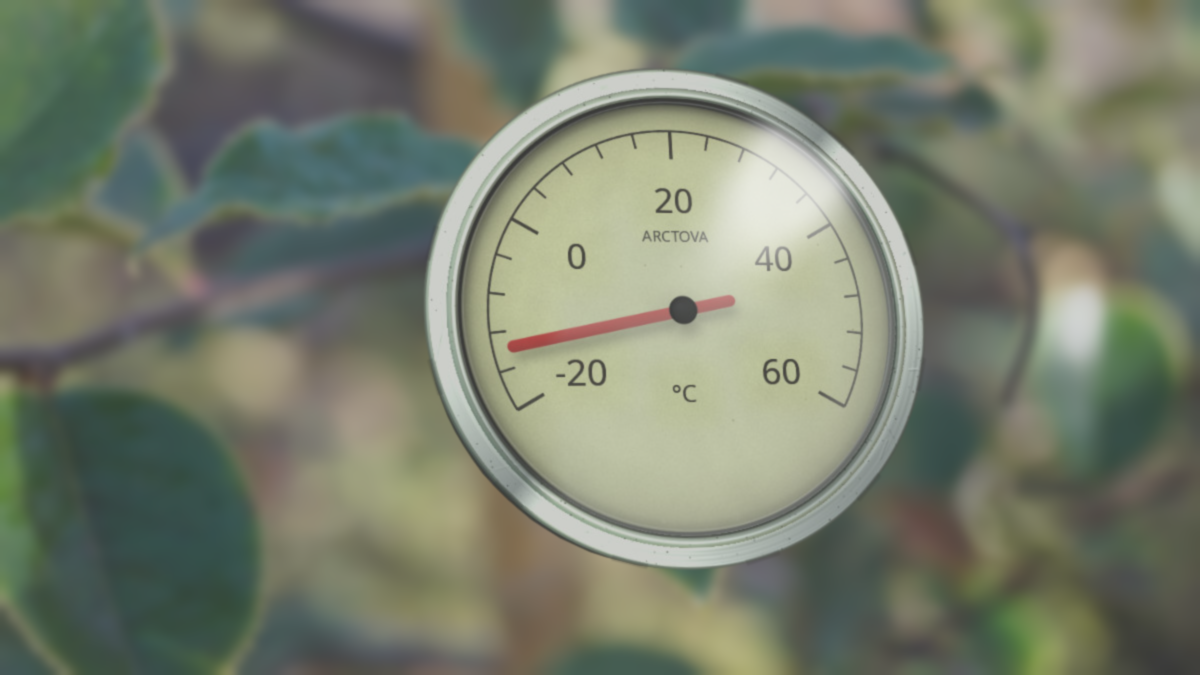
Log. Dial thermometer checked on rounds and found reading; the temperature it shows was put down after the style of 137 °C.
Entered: -14 °C
